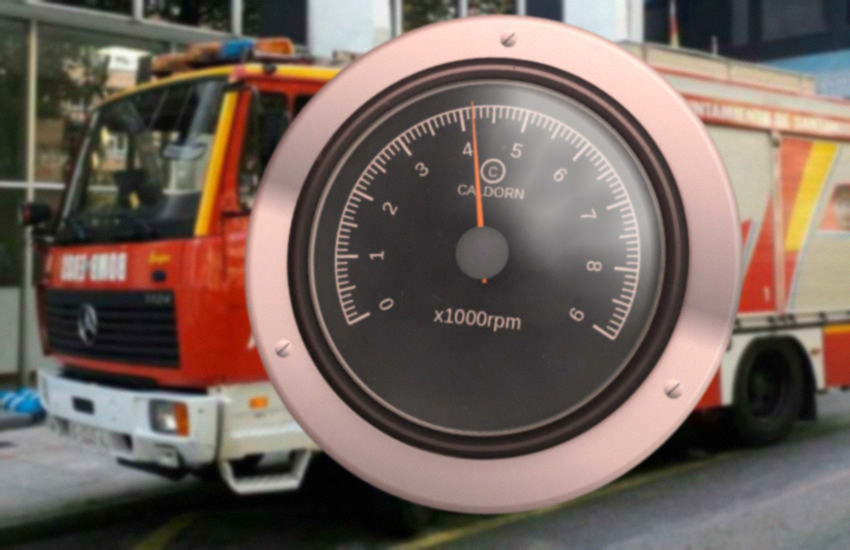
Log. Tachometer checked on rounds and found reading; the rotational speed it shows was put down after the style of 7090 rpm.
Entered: 4200 rpm
